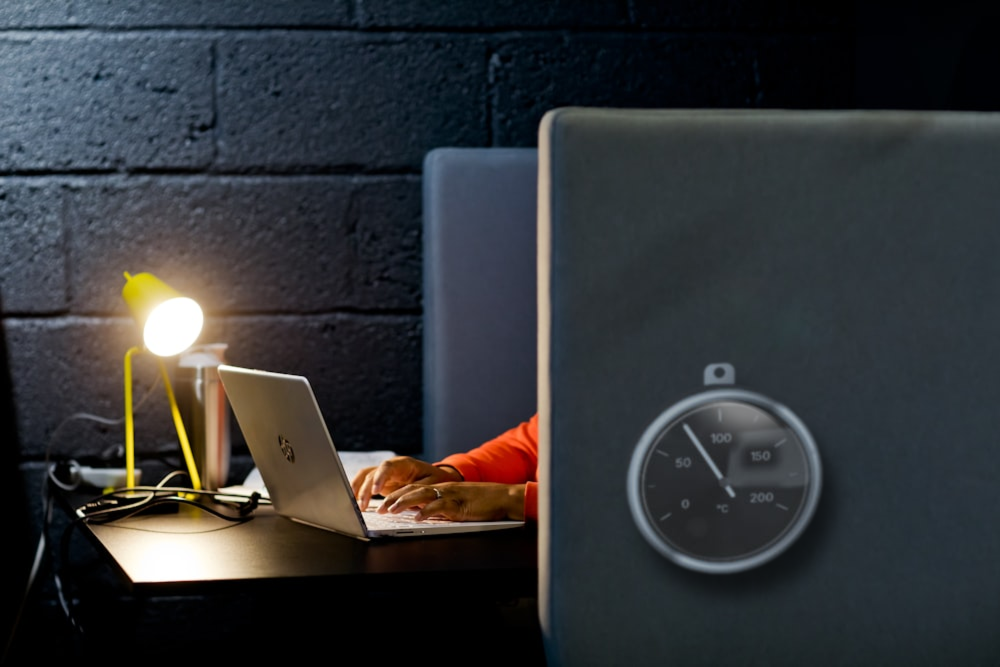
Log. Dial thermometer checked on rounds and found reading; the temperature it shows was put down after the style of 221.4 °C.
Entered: 75 °C
